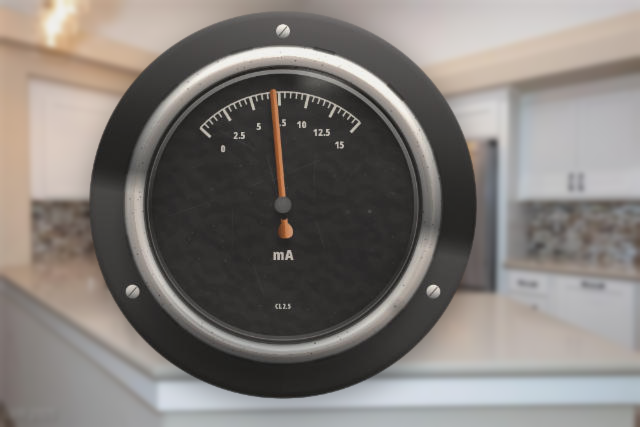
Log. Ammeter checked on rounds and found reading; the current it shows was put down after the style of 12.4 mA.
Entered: 7 mA
